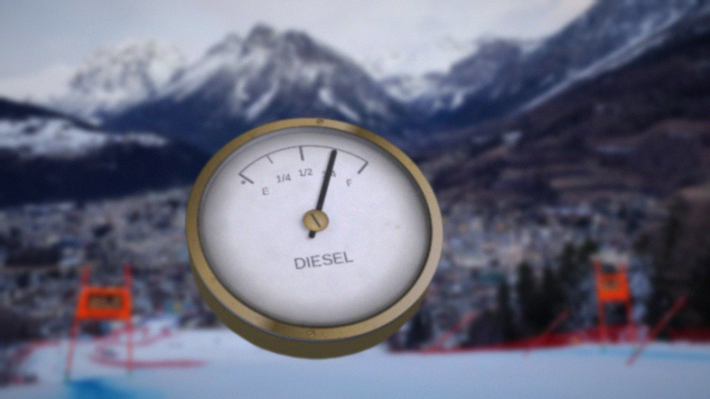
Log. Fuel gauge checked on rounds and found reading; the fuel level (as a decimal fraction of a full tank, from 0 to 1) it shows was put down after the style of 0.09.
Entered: 0.75
